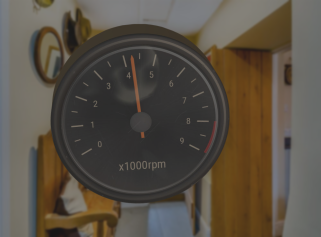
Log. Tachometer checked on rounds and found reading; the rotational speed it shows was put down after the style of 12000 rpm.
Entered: 4250 rpm
